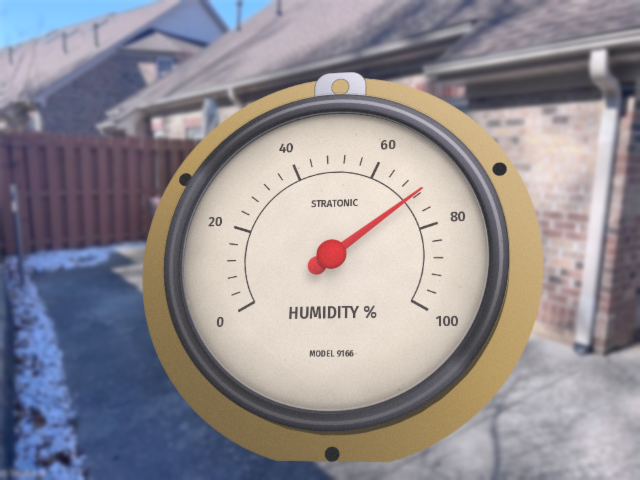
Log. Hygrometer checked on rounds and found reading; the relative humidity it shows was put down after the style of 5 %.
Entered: 72 %
